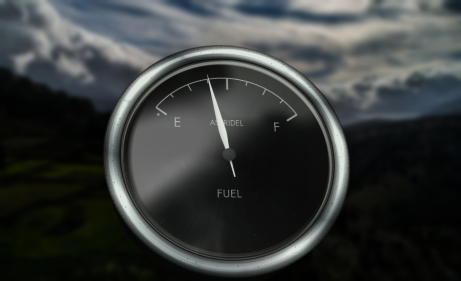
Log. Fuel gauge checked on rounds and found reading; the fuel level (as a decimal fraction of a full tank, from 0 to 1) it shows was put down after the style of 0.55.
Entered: 0.375
